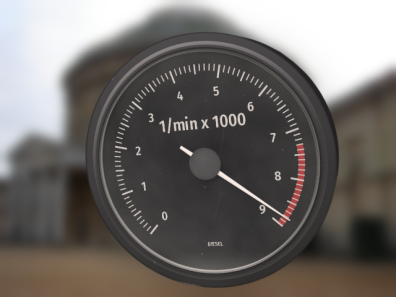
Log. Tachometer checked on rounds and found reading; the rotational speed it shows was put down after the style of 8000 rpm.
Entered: 8800 rpm
